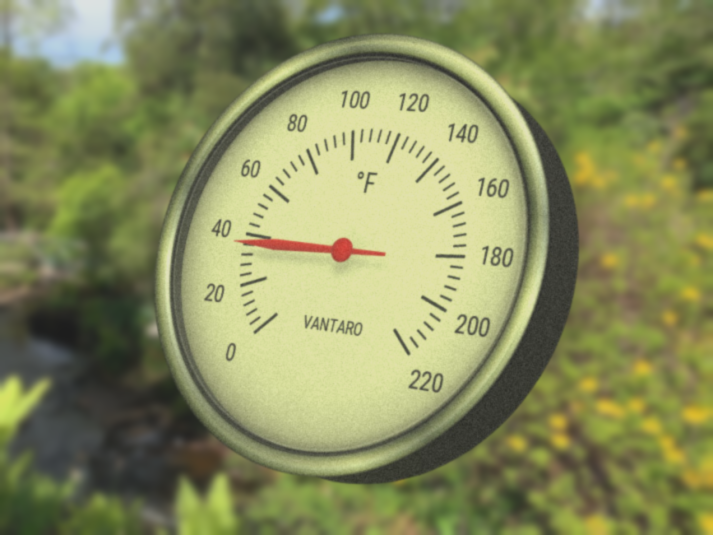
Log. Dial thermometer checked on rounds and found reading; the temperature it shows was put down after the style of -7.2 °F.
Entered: 36 °F
